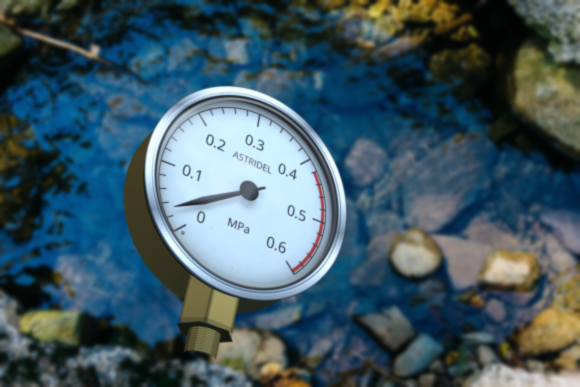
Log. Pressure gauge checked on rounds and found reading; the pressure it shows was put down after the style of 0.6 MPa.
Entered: 0.03 MPa
